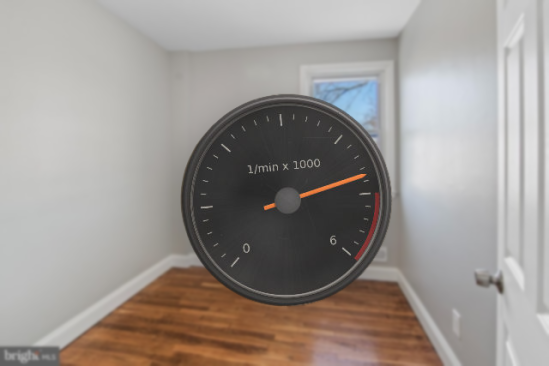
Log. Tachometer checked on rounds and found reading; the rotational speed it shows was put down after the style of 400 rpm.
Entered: 4700 rpm
